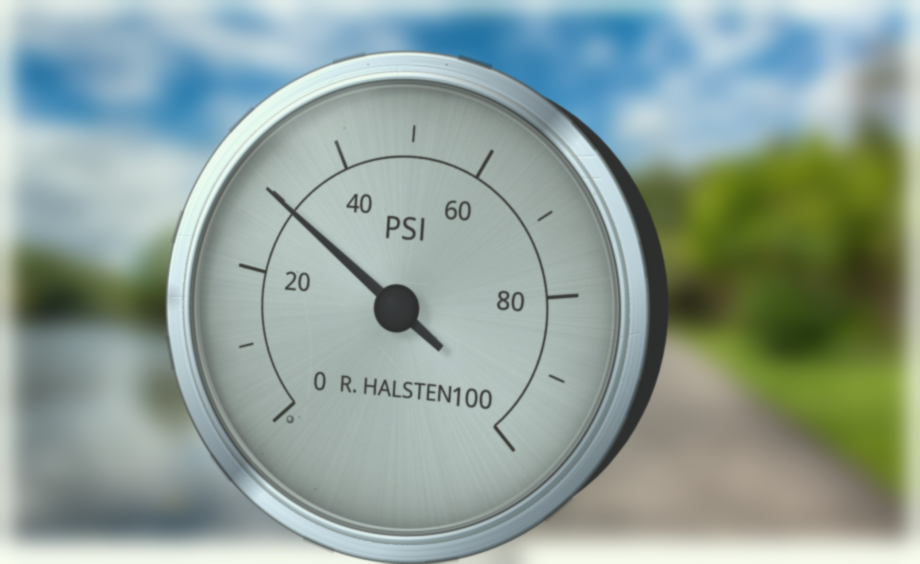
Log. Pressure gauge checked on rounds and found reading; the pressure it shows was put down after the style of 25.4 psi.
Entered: 30 psi
